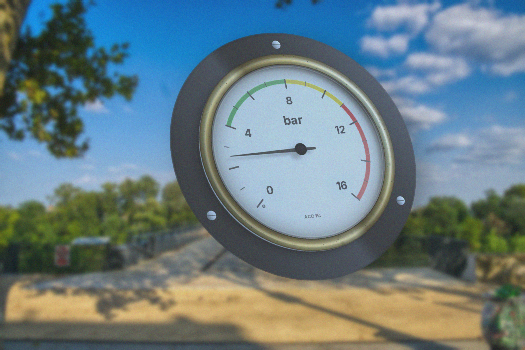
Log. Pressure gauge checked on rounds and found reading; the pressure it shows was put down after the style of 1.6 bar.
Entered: 2.5 bar
